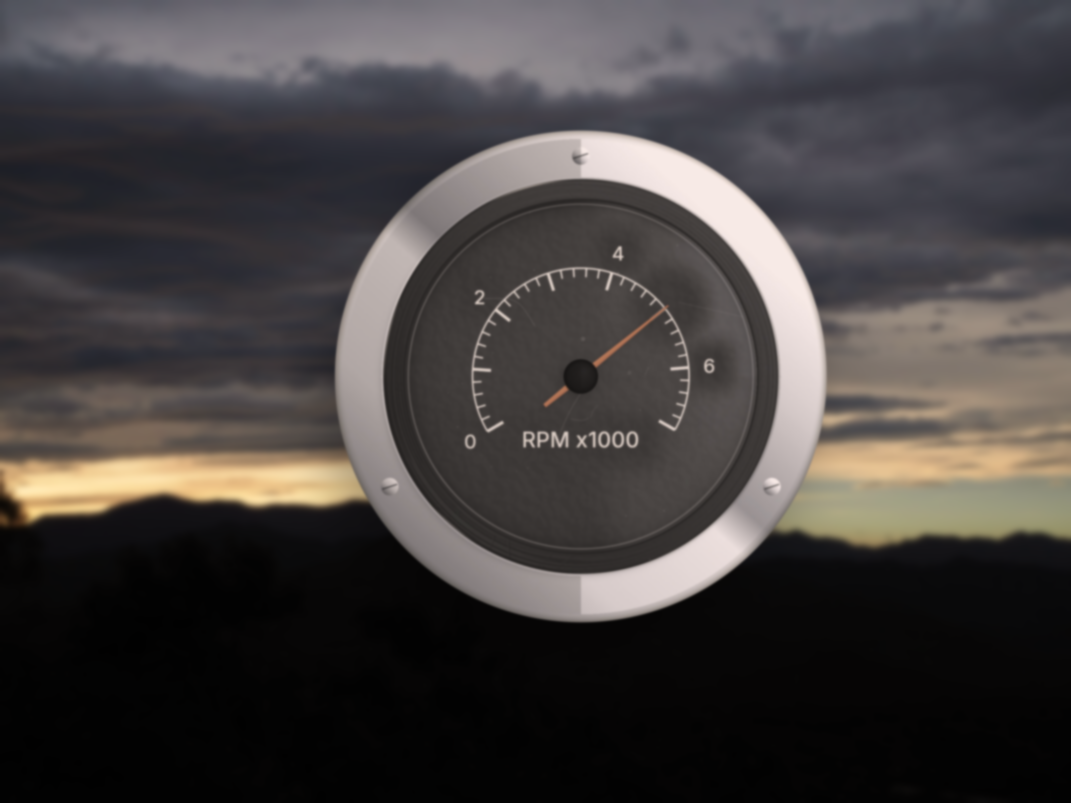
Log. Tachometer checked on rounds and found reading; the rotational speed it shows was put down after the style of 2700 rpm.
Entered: 5000 rpm
